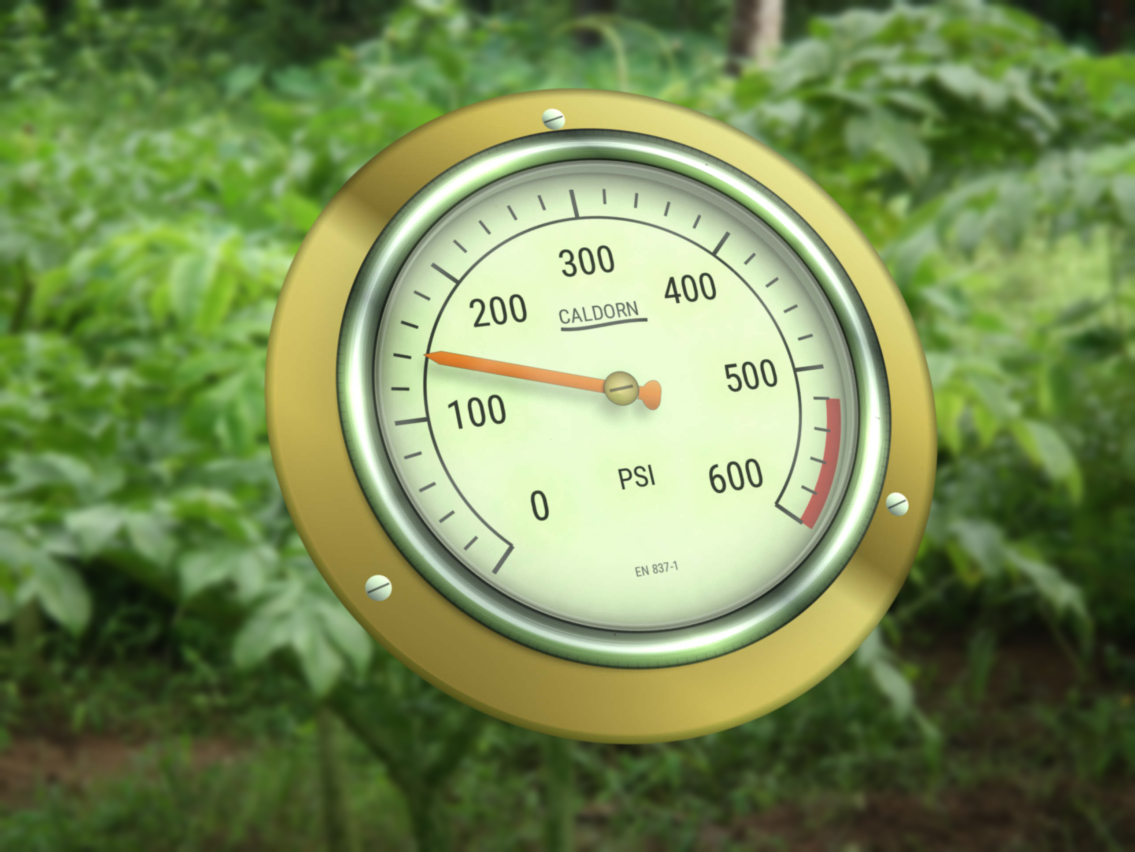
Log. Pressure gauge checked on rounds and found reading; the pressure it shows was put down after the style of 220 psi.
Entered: 140 psi
